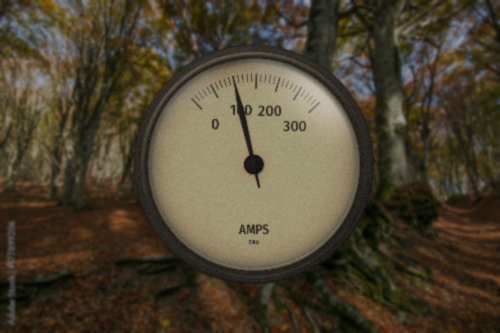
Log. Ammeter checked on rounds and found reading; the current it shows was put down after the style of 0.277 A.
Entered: 100 A
